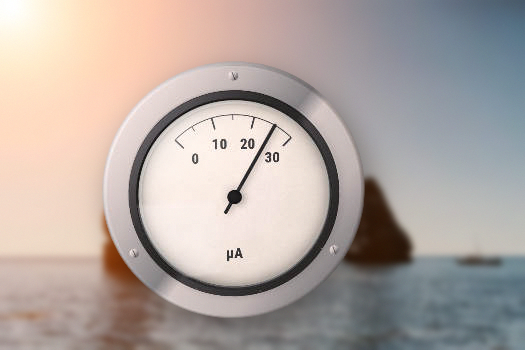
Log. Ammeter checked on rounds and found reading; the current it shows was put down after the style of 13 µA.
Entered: 25 µA
